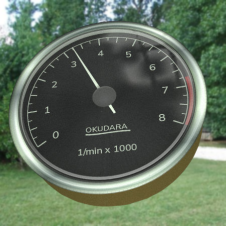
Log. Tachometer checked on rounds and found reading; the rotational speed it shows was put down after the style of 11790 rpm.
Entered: 3250 rpm
